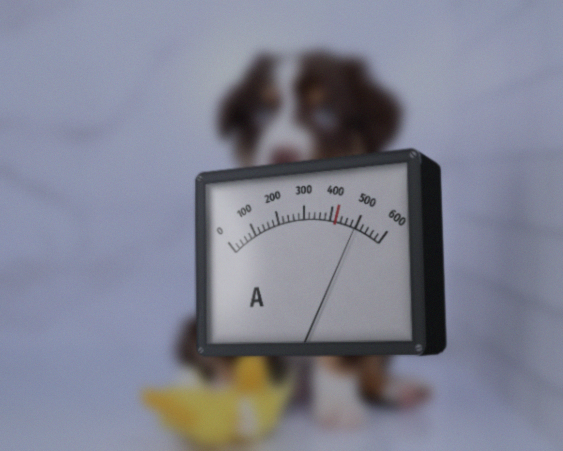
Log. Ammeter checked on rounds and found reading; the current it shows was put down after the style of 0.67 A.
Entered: 500 A
